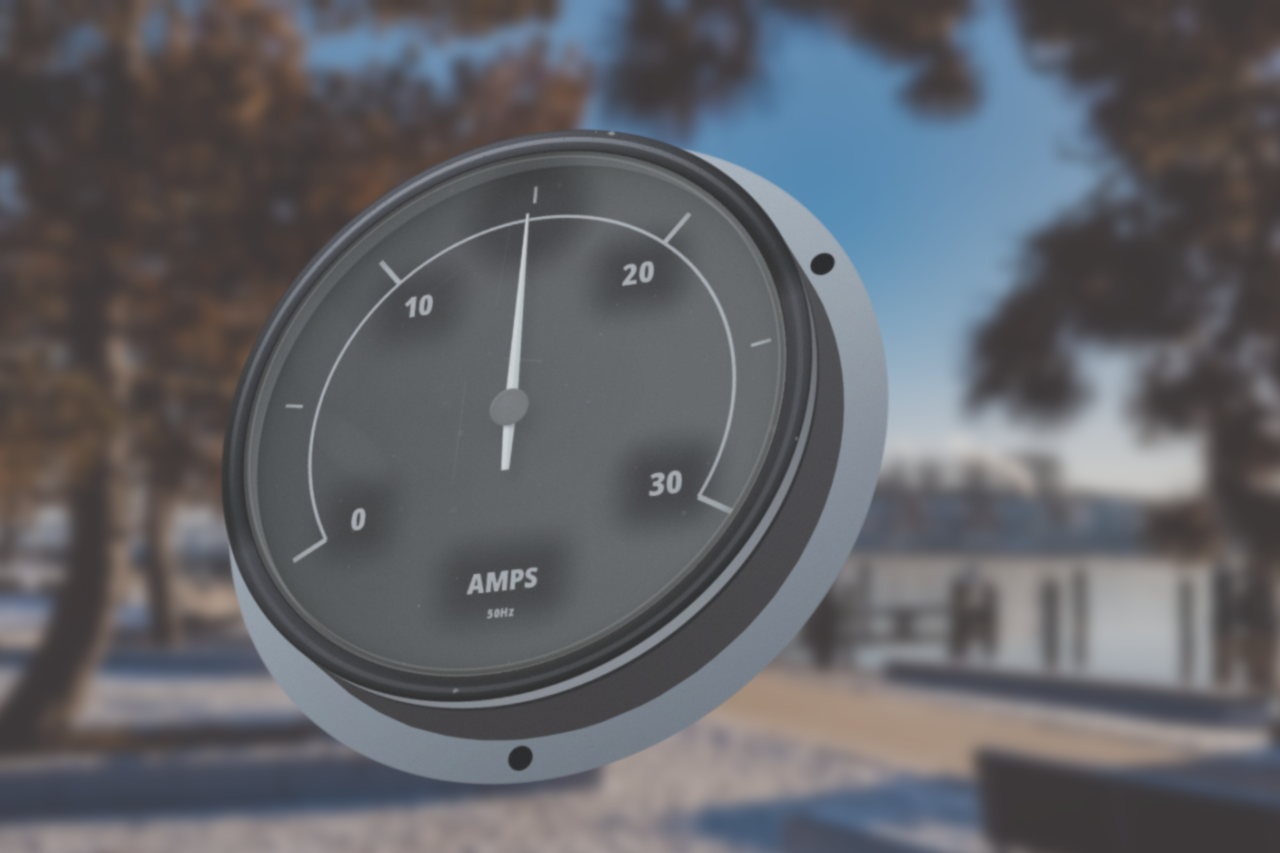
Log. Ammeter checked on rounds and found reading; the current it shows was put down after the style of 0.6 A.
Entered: 15 A
